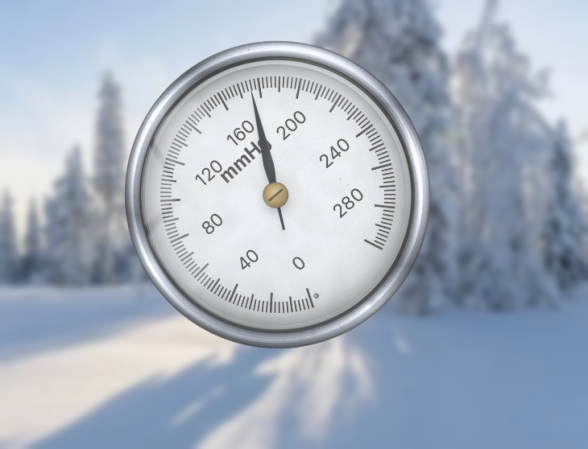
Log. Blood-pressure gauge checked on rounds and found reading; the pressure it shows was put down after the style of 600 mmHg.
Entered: 176 mmHg
